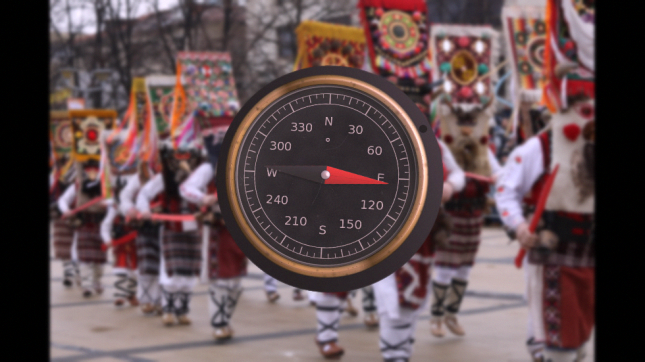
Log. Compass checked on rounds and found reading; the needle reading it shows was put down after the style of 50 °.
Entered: 95 °
